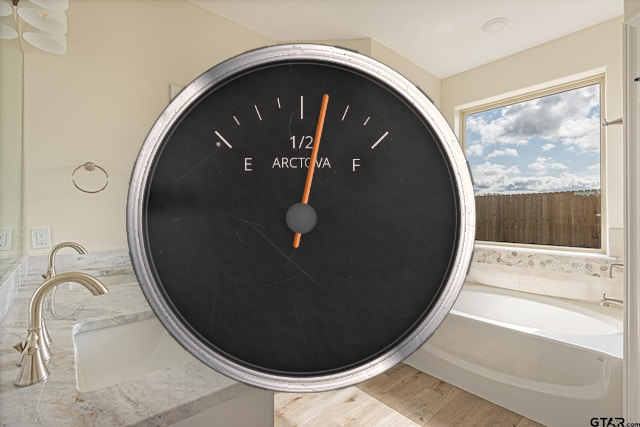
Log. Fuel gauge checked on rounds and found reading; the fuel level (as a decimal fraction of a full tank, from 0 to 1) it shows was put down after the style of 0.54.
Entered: 0.625
